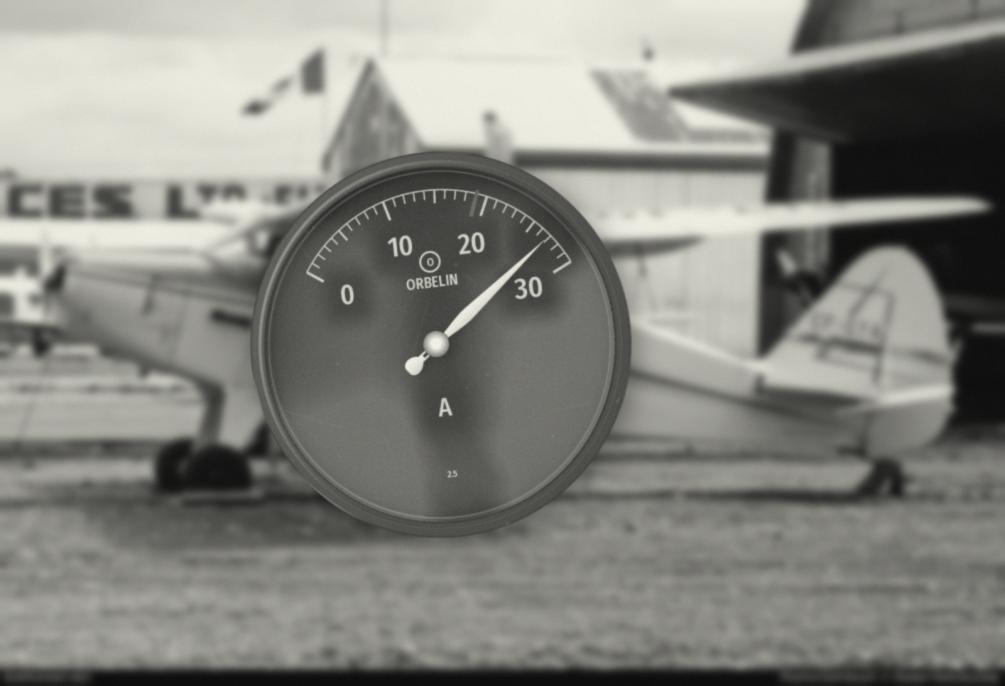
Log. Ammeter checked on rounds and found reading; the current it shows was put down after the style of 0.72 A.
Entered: 27 A
